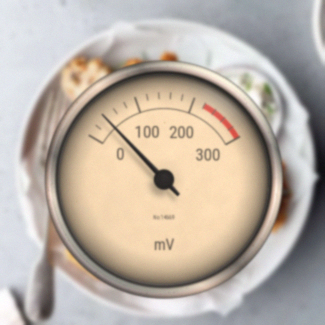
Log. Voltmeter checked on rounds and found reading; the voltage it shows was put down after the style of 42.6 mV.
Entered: 40 mV
